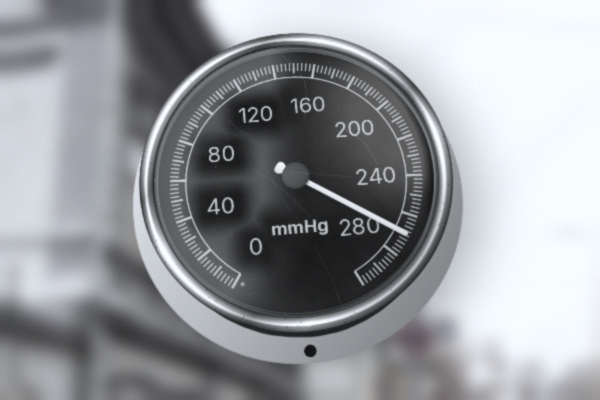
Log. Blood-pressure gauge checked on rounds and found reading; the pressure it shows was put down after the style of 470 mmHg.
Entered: 270 mmHg
